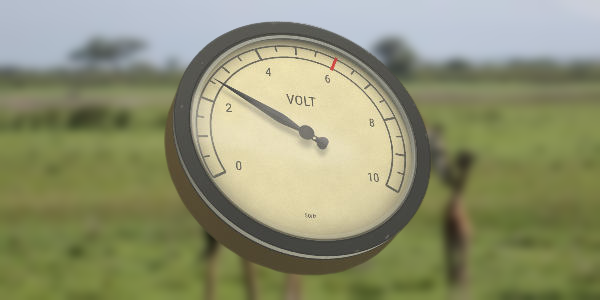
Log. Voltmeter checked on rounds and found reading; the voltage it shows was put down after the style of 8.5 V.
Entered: 2.5 V
